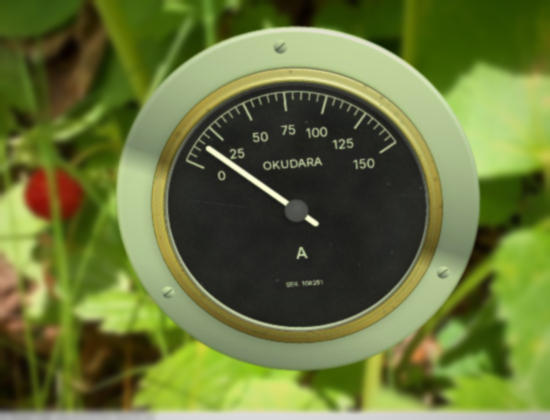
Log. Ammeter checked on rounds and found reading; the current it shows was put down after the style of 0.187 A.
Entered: 15 A
